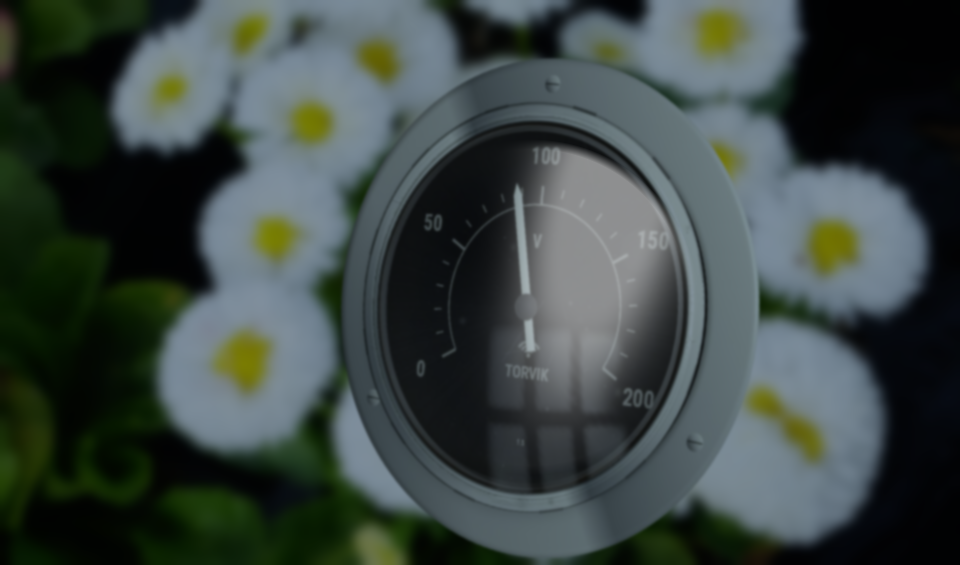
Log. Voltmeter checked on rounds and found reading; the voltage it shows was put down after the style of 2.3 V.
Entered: 90 V
